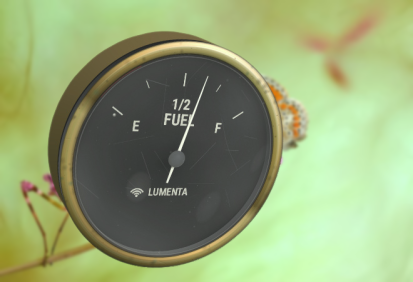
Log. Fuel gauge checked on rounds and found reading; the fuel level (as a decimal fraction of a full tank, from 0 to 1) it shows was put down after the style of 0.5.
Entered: 0.625
